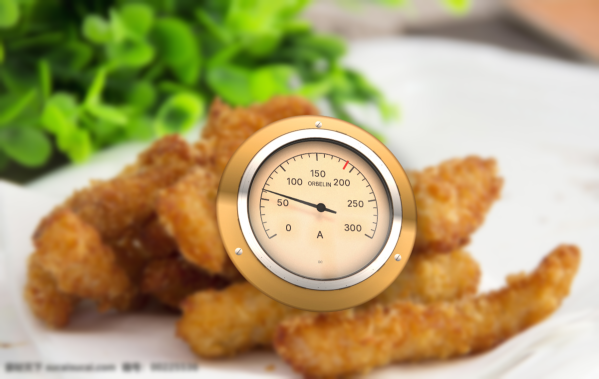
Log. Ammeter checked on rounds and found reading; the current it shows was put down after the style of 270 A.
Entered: 60 A
